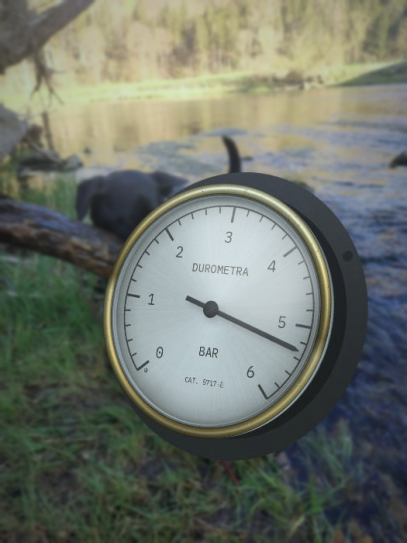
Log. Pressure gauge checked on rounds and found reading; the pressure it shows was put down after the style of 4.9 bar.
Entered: 5.3 bar
